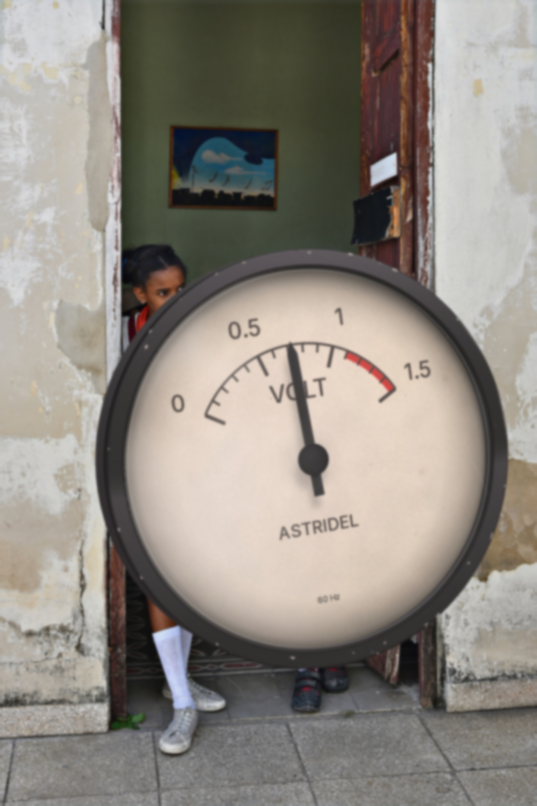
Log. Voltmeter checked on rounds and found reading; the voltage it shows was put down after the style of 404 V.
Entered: 0.7 V
